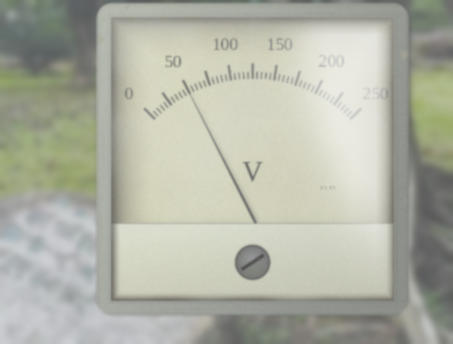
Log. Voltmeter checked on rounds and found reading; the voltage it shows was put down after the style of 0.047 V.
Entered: 50 V
